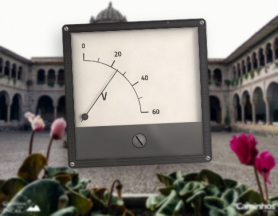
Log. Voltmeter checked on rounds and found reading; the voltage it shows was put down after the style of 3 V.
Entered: 25 V
